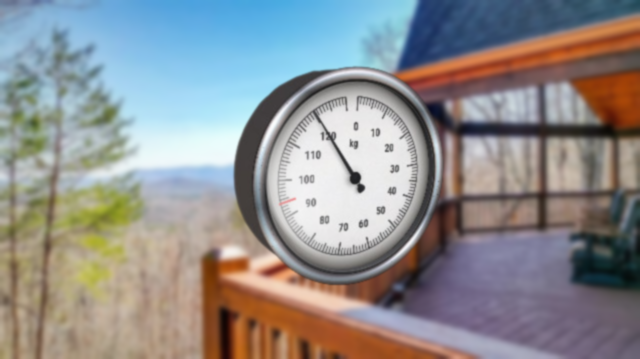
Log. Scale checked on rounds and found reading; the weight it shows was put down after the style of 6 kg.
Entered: 120 kg
